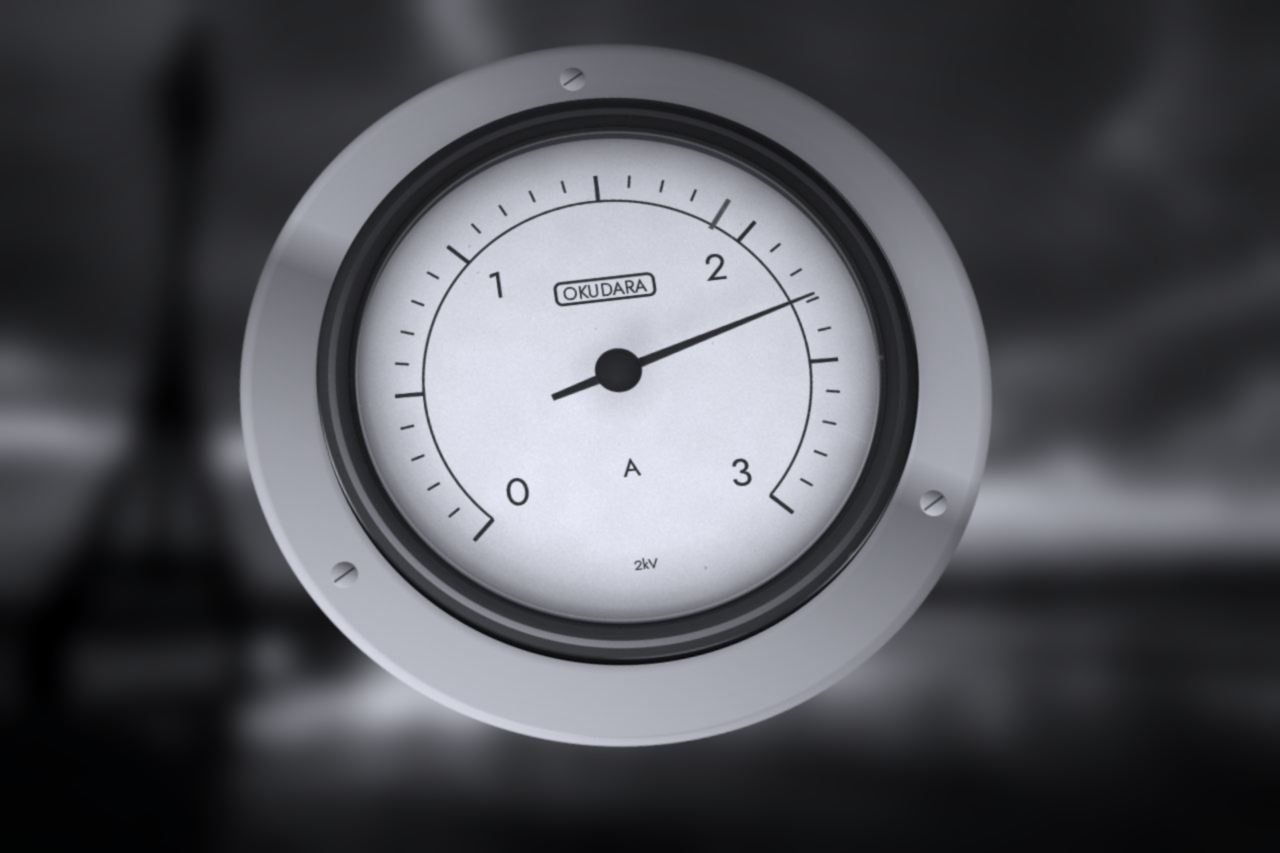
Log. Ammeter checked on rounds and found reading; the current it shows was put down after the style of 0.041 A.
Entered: 2.3 A
